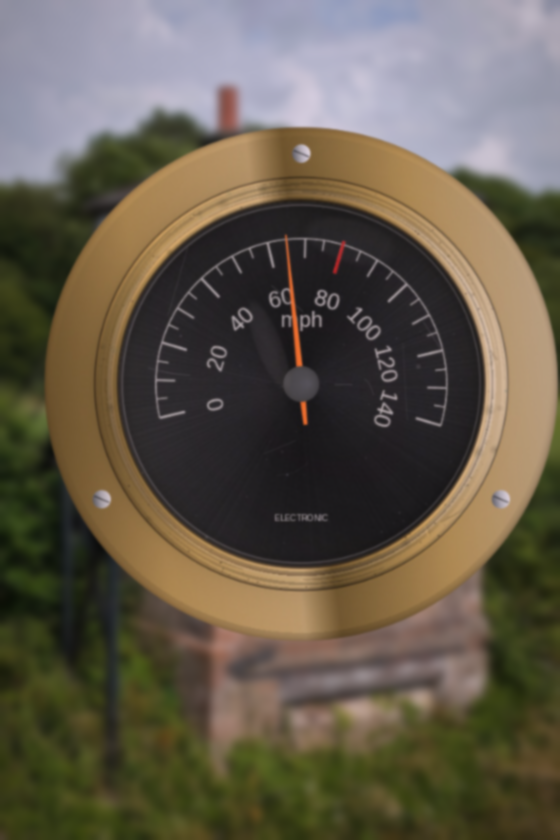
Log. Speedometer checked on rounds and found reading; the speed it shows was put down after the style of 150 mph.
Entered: 65 mph
